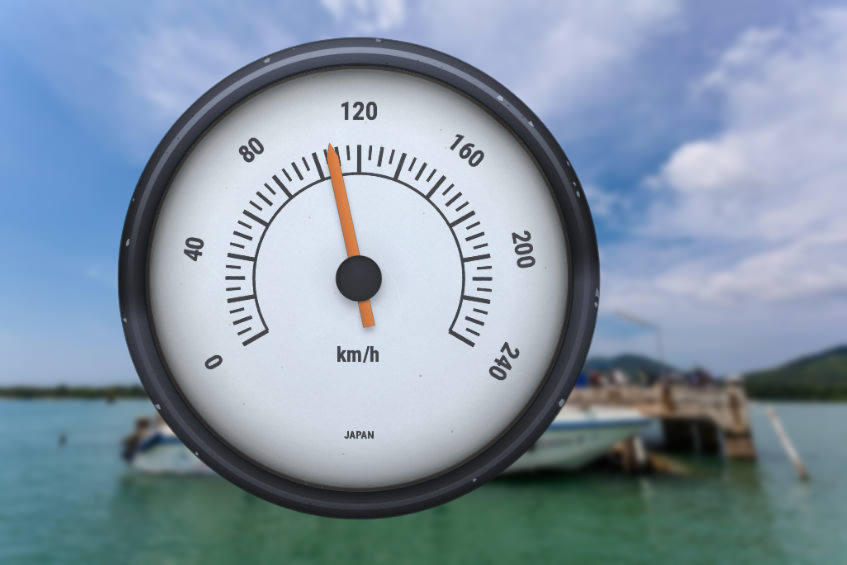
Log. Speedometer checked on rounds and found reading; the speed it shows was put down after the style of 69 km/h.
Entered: 107.5 km/h
